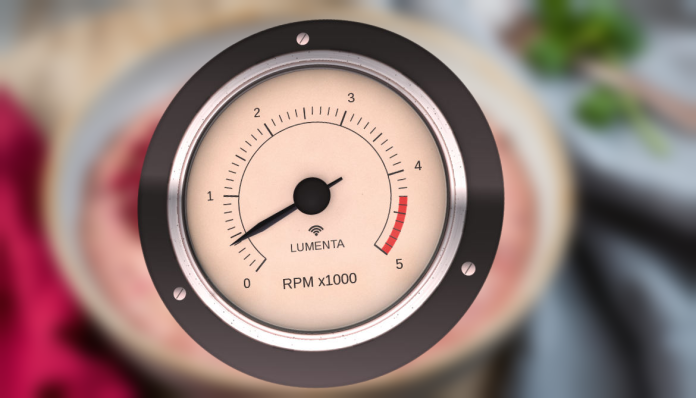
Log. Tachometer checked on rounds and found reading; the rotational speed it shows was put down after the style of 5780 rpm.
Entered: 400 rpm
